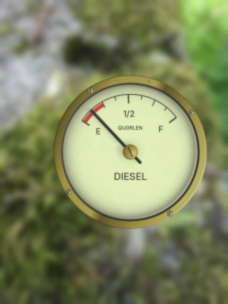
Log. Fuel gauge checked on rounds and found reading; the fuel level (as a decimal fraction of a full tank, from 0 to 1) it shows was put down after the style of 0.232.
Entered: 0.125
